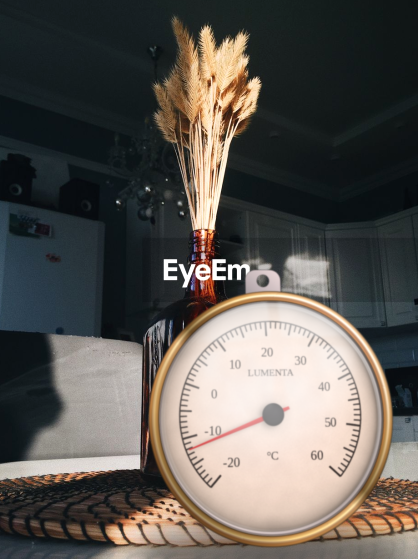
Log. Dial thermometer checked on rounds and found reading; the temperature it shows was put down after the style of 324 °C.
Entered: -12 °C
